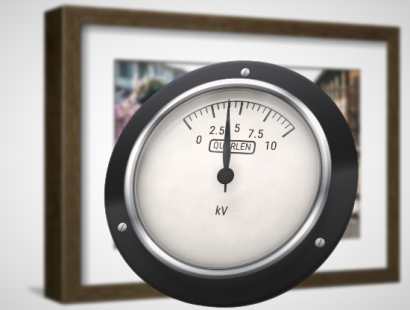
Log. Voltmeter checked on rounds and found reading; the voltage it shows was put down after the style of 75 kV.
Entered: 4 kV
